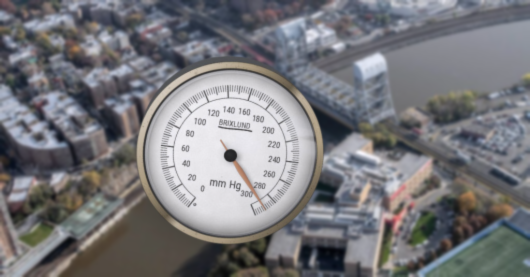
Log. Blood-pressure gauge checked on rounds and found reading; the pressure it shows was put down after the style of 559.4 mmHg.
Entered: 290 mmHg
